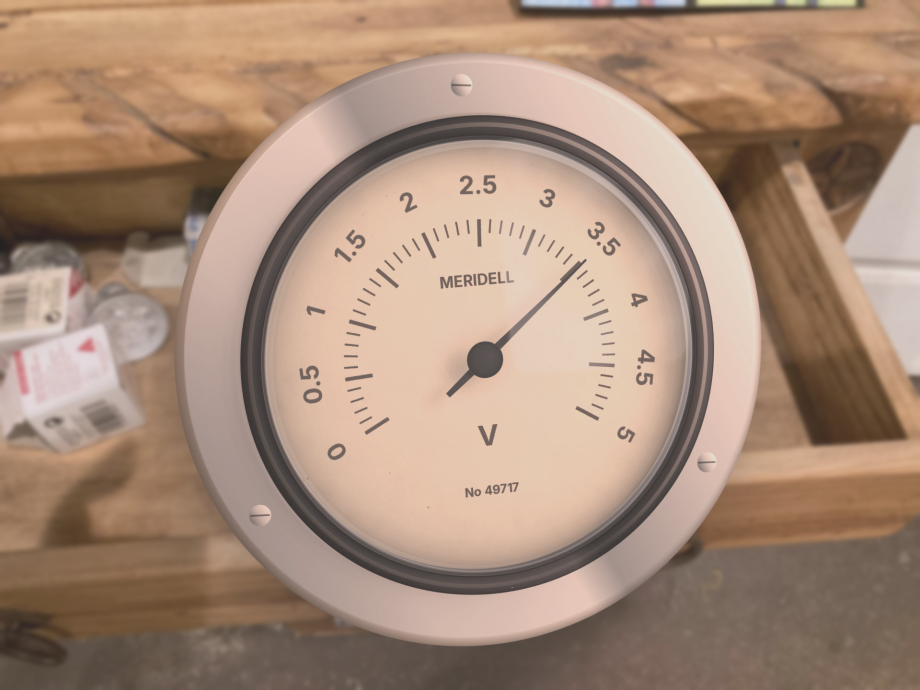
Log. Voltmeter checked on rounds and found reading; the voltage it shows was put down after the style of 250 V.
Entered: 3.5 V
